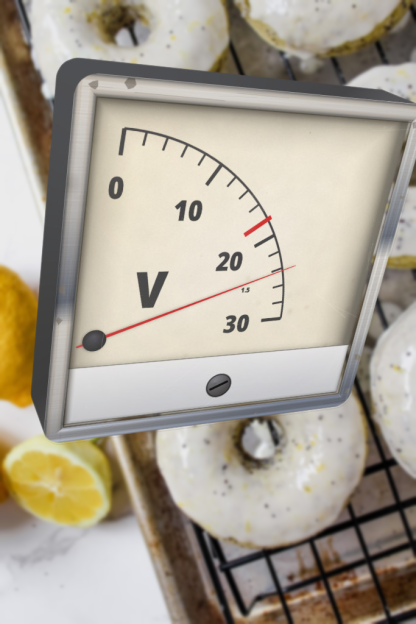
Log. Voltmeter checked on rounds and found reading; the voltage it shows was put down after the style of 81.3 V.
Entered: 24 V
